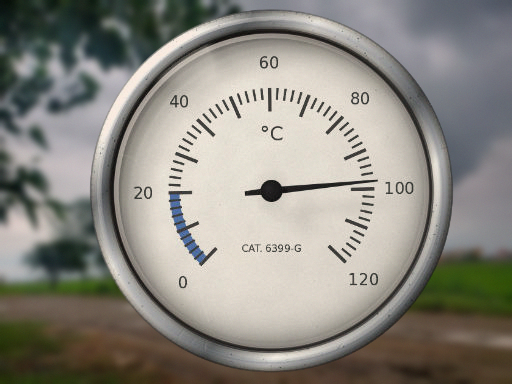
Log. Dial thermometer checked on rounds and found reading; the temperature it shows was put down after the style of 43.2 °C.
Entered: 98 °C
